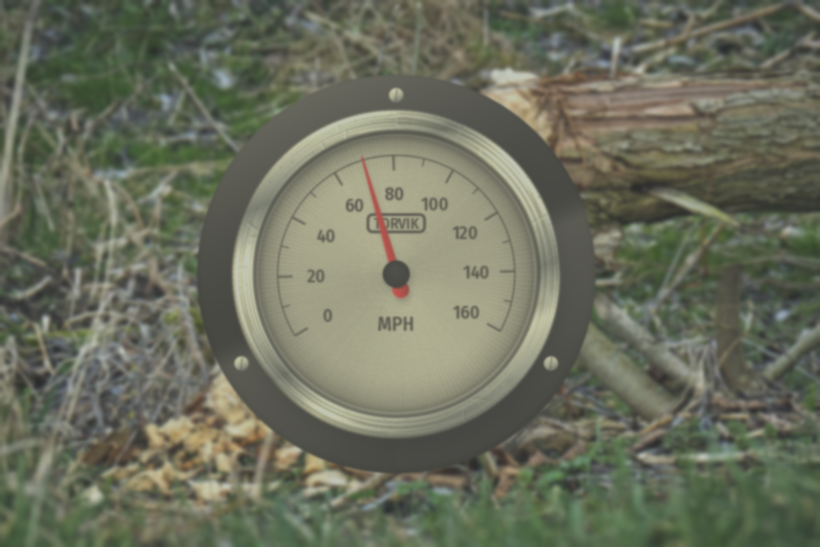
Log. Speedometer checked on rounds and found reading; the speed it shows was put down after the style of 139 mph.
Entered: 70 mph
